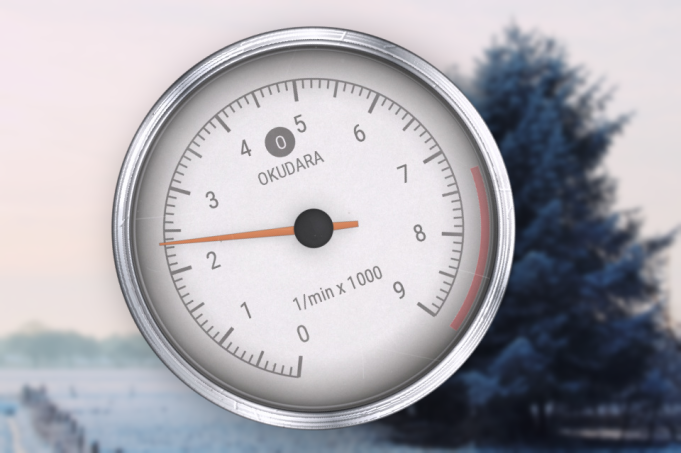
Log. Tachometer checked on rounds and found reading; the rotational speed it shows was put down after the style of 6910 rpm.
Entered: 2350 rpm
